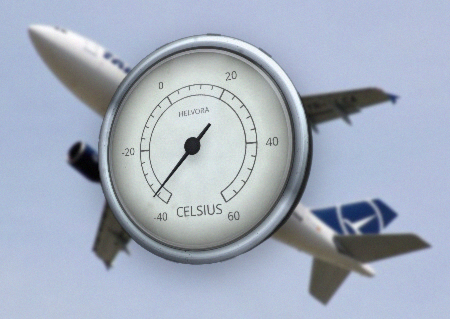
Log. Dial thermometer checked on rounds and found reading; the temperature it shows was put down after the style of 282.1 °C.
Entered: -36 °C
